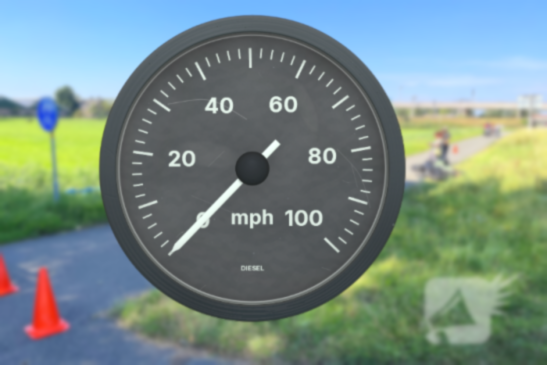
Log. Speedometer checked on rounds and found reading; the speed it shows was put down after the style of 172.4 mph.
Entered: 0 mph
